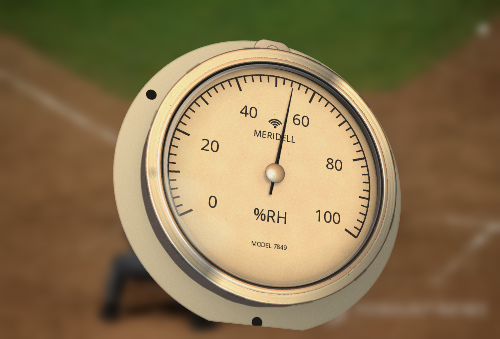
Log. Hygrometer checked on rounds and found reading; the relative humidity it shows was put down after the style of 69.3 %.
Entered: 54 %
